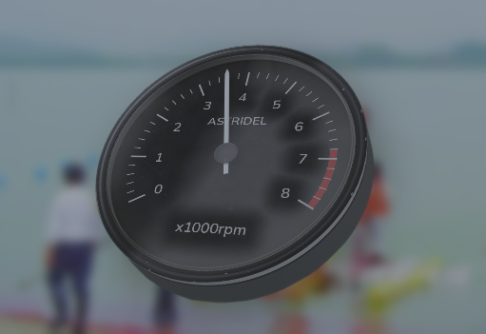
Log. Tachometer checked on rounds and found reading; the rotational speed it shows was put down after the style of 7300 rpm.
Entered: 3600 rpm
